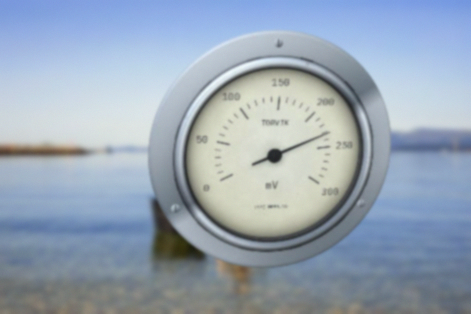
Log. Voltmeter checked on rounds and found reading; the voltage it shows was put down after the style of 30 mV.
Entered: 230 mV
